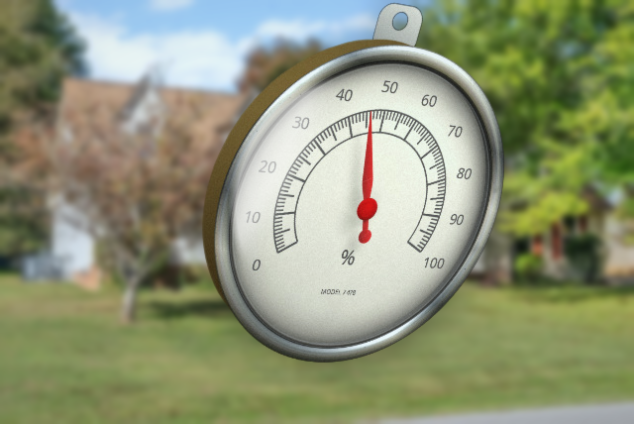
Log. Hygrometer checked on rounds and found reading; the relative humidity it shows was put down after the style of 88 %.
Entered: 45 %
